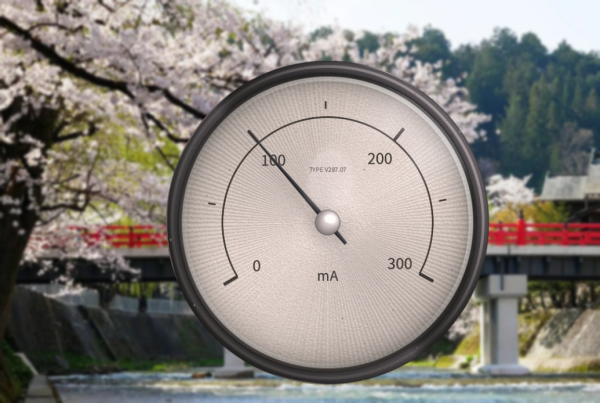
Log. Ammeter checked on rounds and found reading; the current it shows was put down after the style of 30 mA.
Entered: 100 mA
